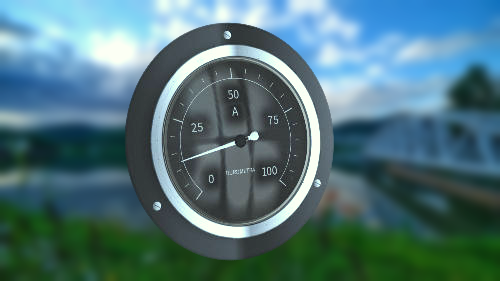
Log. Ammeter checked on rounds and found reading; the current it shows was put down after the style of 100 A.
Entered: 12.5 A
